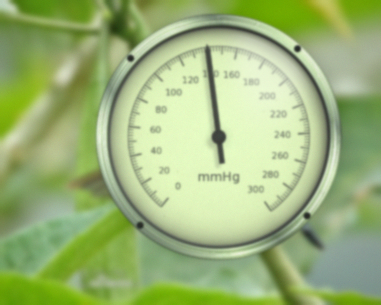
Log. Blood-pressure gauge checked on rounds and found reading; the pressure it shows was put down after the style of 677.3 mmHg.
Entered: 140 mmHg
